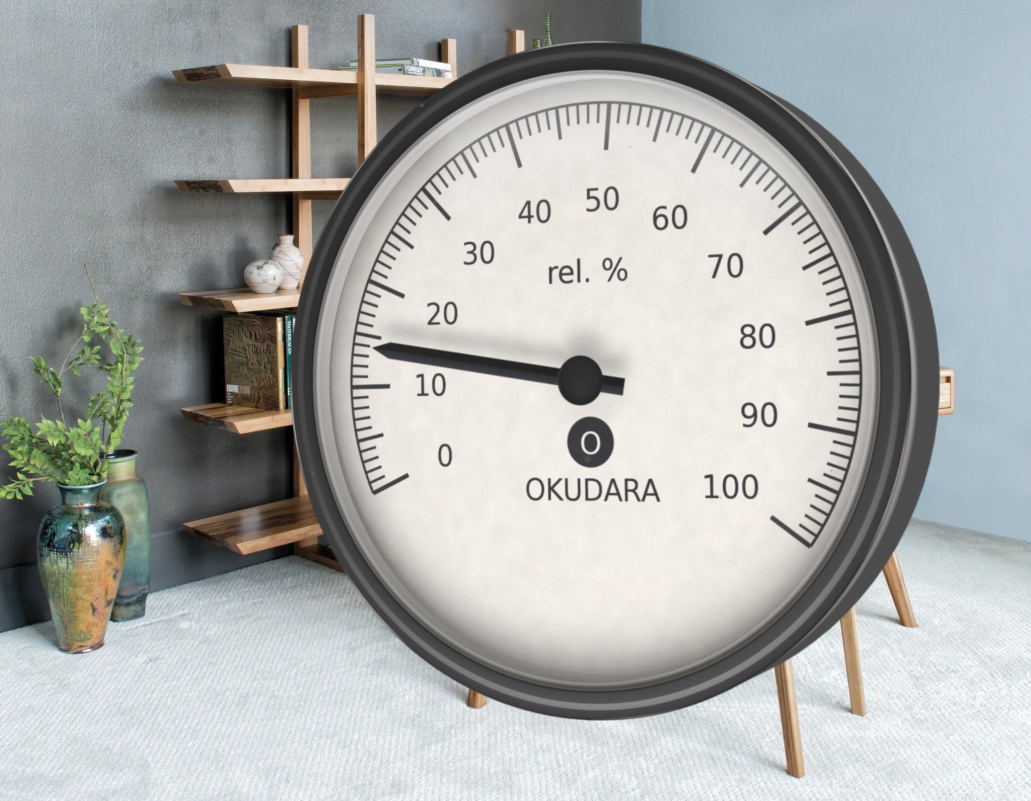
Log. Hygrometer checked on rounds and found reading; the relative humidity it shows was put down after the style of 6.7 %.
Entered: 14 %
